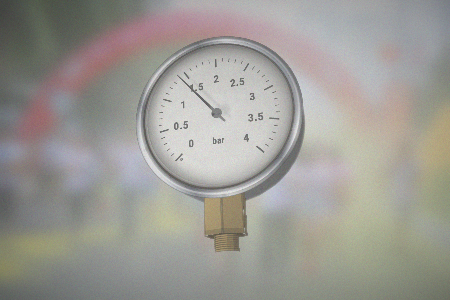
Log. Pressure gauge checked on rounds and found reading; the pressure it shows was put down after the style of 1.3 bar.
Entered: 1.4 bar
